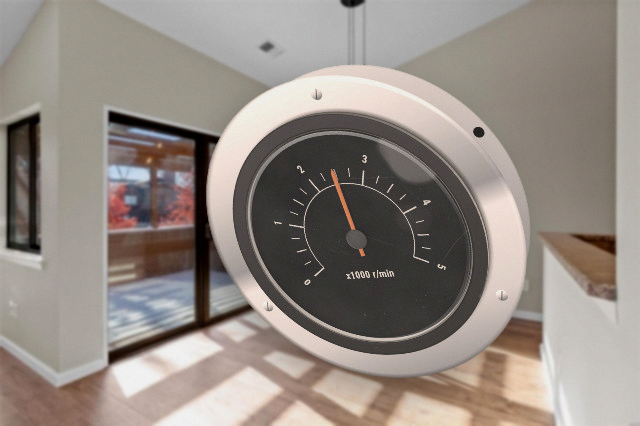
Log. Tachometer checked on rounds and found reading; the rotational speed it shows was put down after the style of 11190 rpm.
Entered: 2500 rpm
